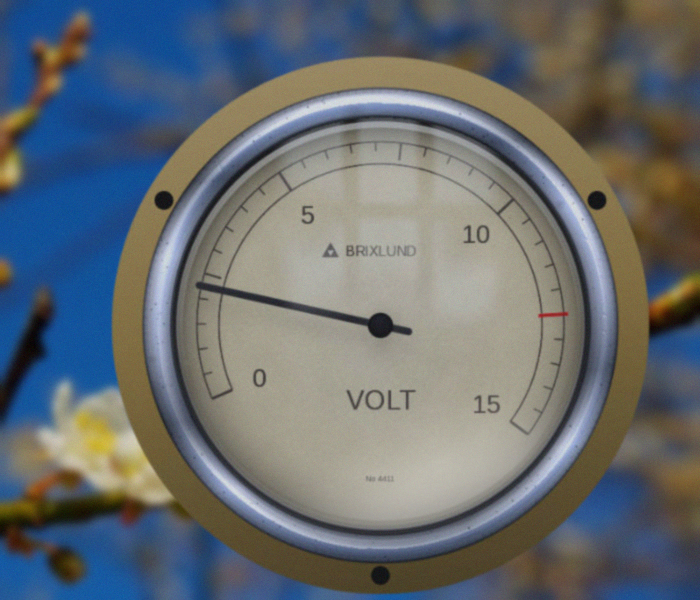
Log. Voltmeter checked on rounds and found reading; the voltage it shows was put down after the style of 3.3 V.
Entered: 2.25 V
